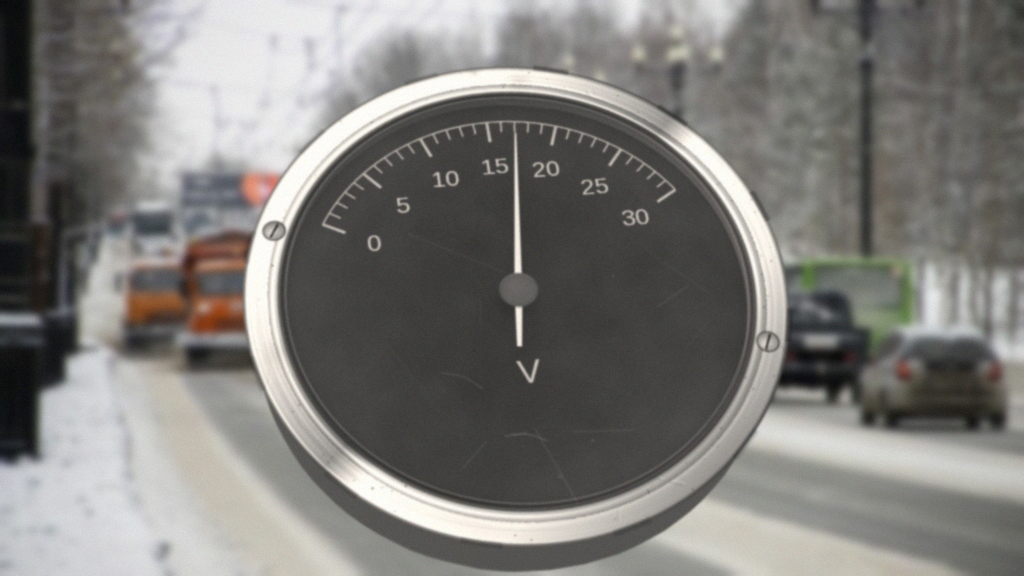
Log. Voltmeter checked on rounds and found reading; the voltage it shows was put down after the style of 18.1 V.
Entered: 17 V
